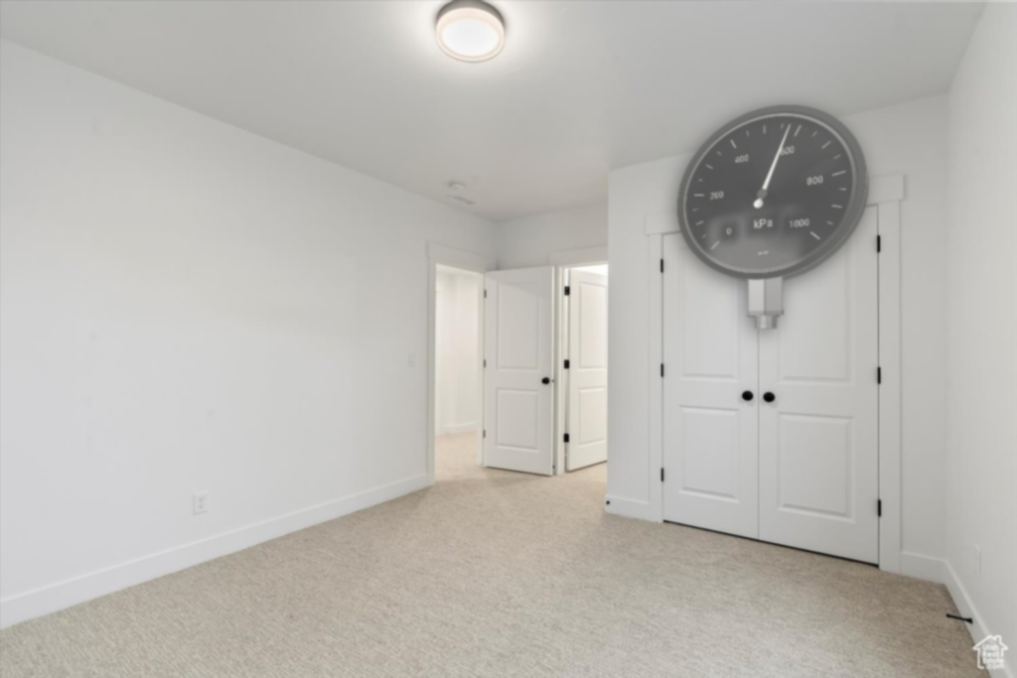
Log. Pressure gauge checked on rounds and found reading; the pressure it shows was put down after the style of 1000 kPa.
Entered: 575 kPa
